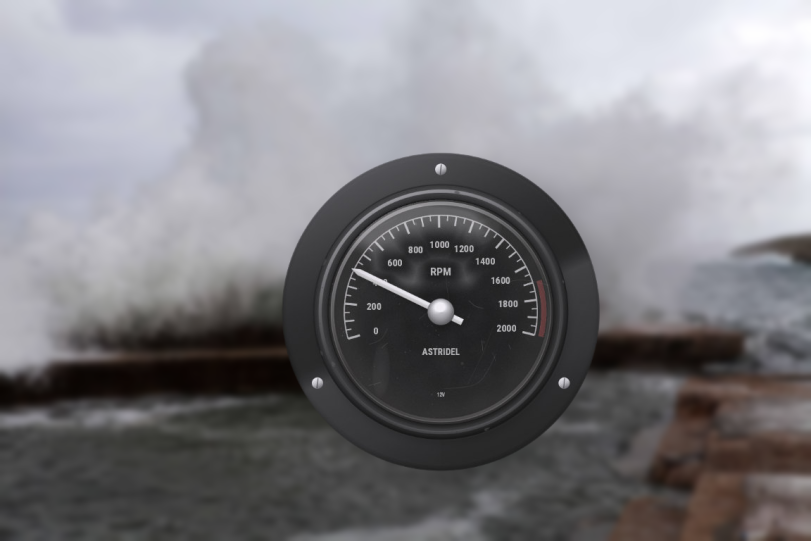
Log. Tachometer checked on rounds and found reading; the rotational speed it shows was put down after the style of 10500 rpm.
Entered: 400 rpm
